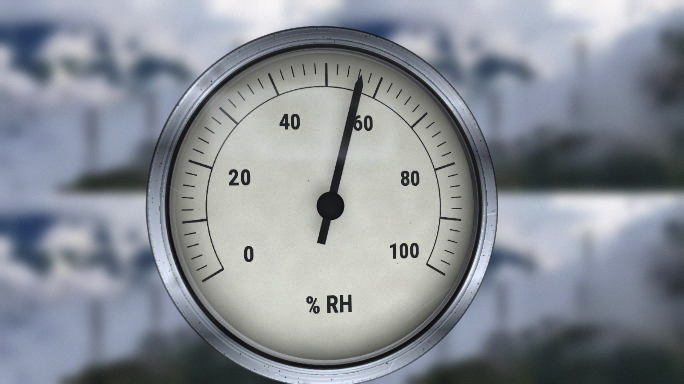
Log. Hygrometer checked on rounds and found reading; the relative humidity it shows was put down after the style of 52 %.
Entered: 56 %
